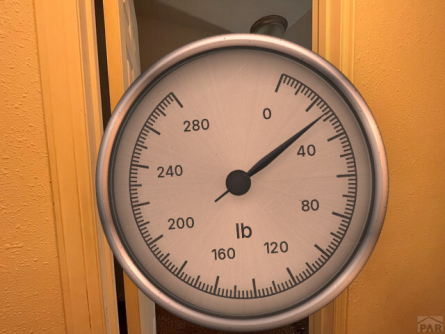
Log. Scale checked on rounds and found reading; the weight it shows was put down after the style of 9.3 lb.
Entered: 28 lb
